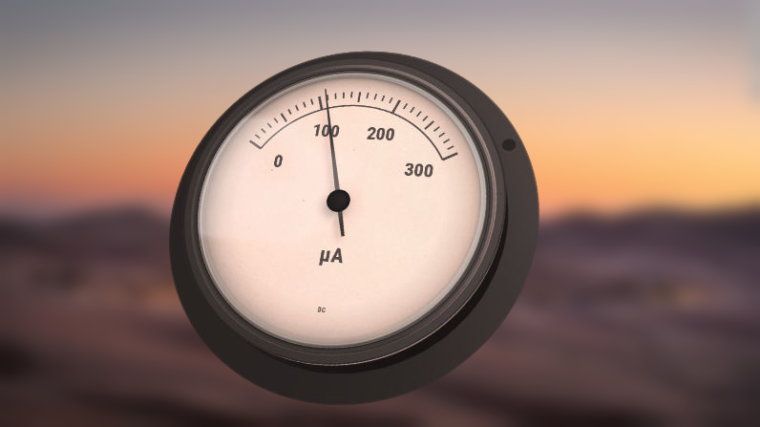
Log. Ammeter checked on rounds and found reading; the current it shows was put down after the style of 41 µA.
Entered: 110 µA
